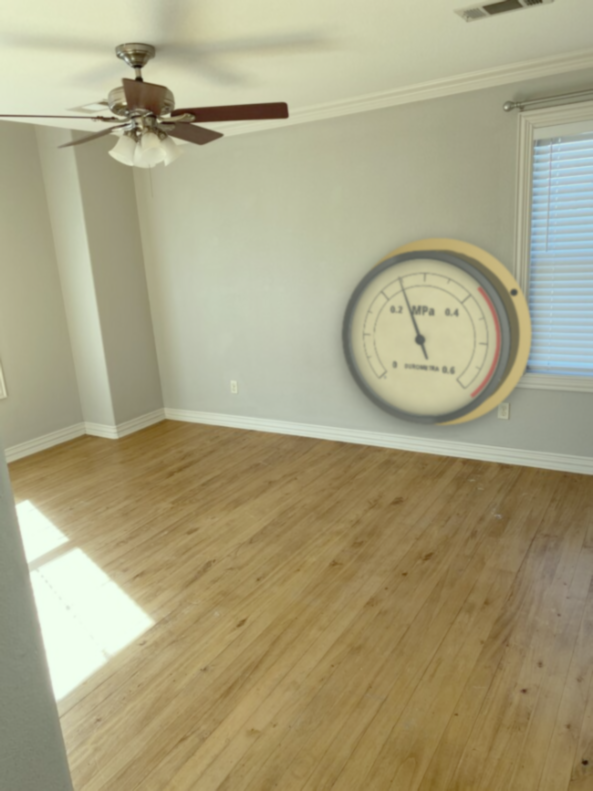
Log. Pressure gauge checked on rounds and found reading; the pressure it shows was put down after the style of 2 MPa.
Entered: 0.25 MPa
